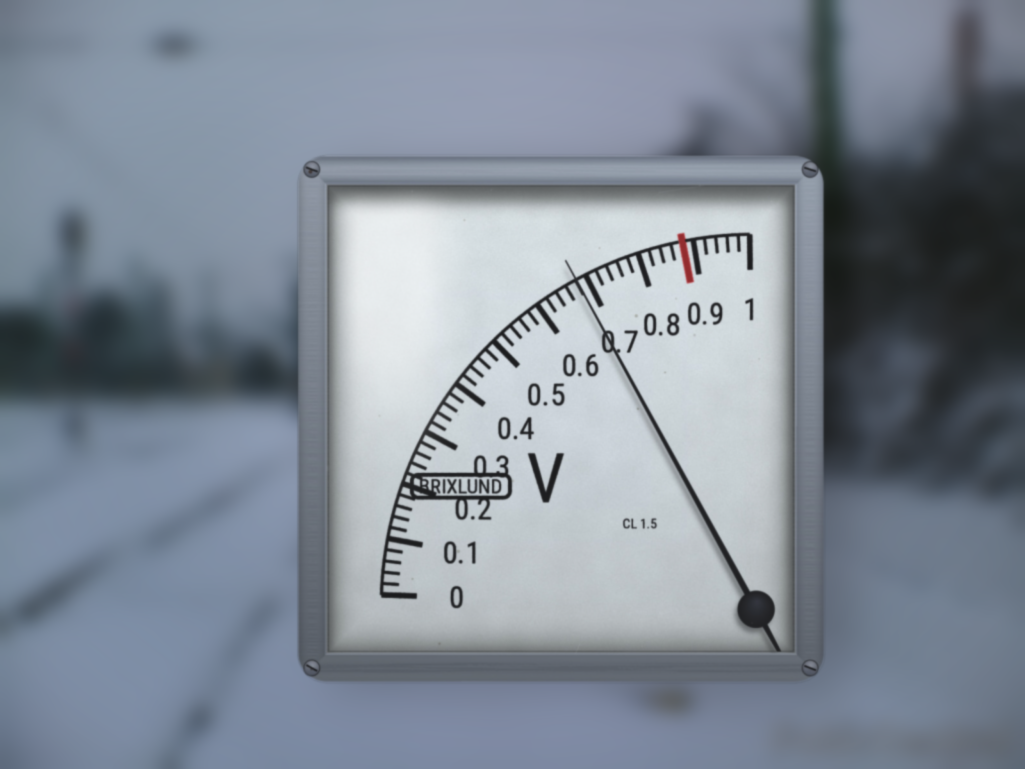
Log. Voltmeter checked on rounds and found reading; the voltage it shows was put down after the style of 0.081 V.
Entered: 0.68 V
